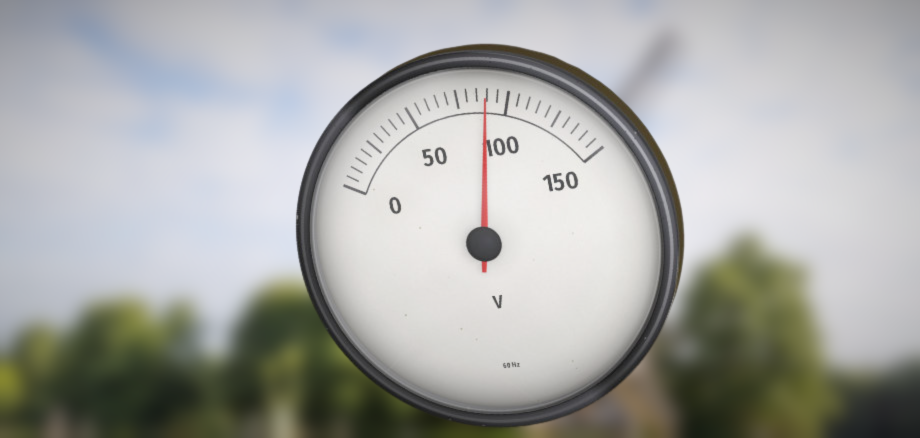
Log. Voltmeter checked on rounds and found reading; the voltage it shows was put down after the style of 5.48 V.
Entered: 90 V
